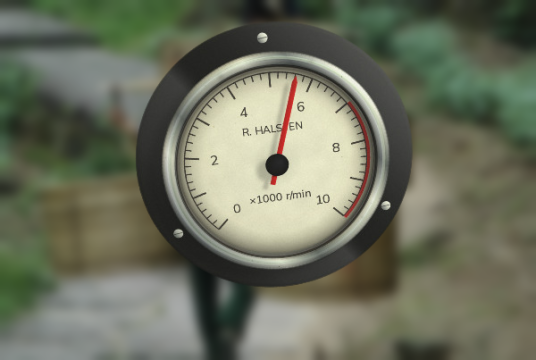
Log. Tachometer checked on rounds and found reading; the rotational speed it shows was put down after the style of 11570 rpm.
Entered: 5600 rpm
